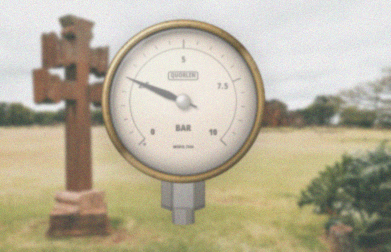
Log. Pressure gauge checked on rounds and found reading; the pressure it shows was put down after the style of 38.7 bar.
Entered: 2.5 bar
